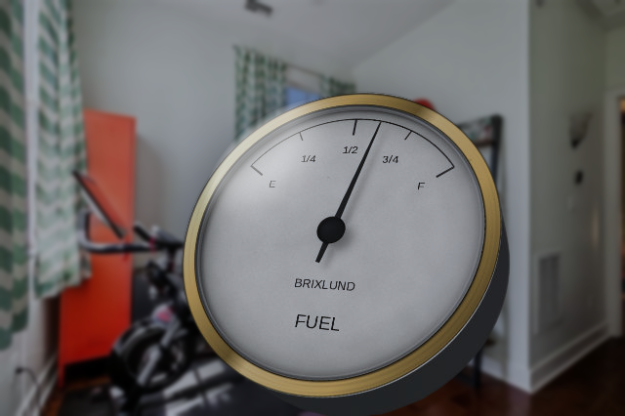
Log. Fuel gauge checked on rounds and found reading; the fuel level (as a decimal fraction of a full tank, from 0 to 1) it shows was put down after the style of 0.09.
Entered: 0.625
